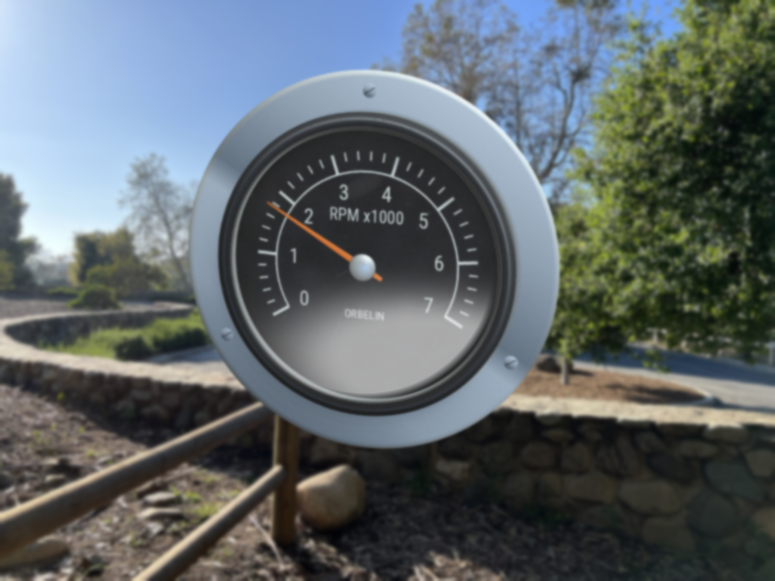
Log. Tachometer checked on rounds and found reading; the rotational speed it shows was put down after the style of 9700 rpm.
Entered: 1800 rpm
